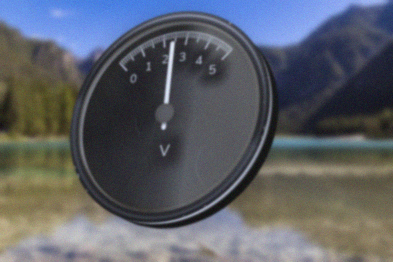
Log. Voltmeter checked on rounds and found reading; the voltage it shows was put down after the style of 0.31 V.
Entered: 2.5 V
